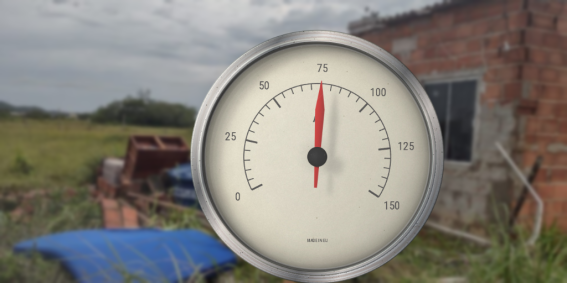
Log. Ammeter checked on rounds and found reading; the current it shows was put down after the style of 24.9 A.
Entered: 75 A
